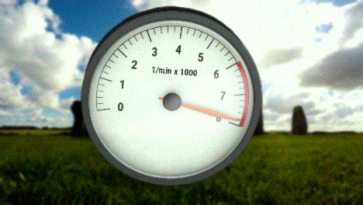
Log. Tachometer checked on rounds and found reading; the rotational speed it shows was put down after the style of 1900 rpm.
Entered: 7800 rpm
